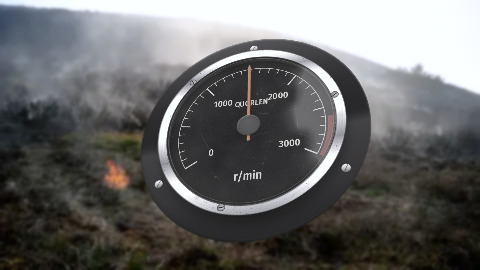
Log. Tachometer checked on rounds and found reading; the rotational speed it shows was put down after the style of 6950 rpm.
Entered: 1500 rpm
